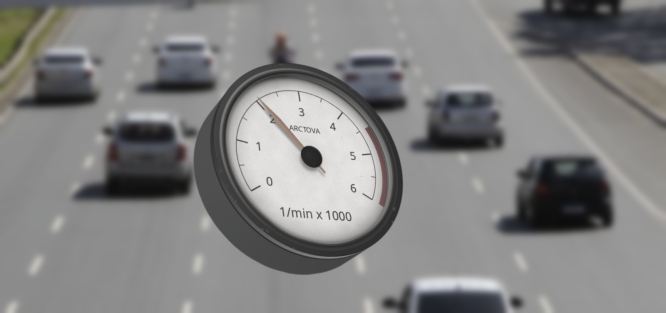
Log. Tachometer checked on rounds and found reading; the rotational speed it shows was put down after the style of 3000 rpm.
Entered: 2000 rpm
